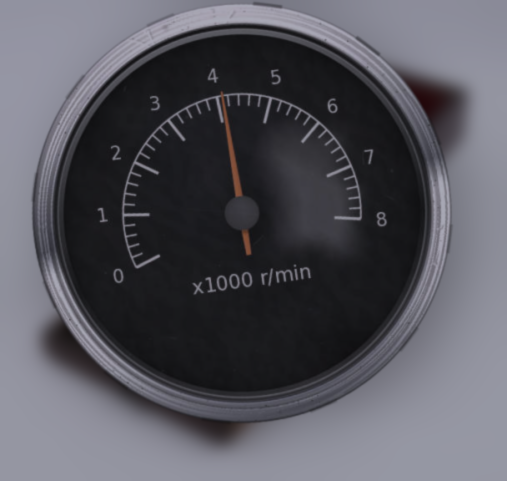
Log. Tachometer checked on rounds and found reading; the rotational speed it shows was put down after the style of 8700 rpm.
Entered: 4100 rpm
